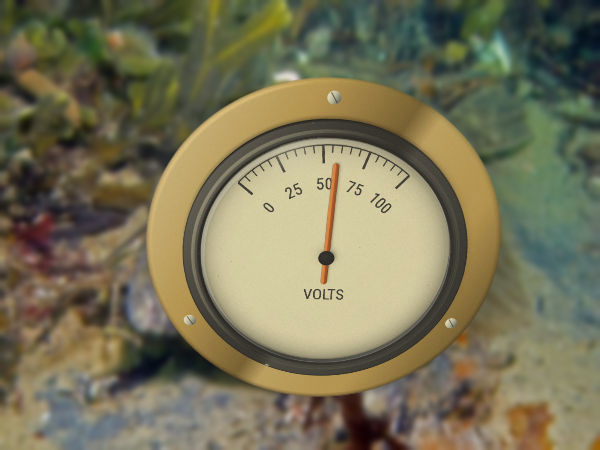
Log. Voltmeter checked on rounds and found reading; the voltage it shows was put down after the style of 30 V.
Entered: 57.5 V
